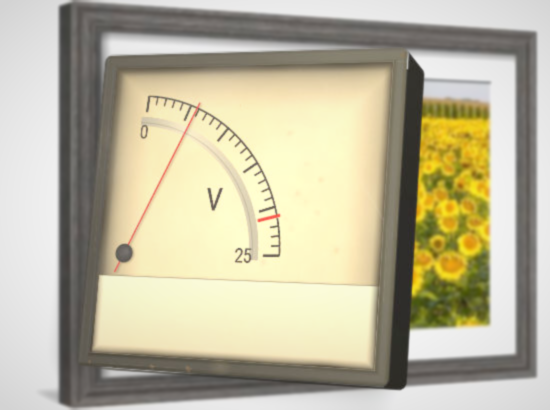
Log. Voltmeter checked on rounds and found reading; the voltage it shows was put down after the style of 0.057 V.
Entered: 6 V
